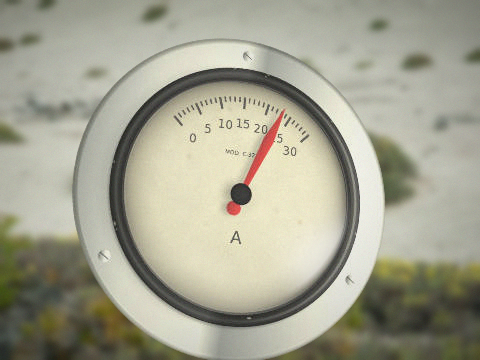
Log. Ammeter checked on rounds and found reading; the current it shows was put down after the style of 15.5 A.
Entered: 23 A
